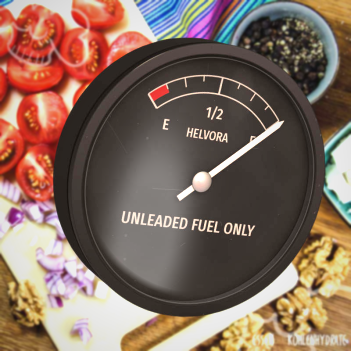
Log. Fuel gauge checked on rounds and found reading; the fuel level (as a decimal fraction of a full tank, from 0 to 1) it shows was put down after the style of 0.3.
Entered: 1
